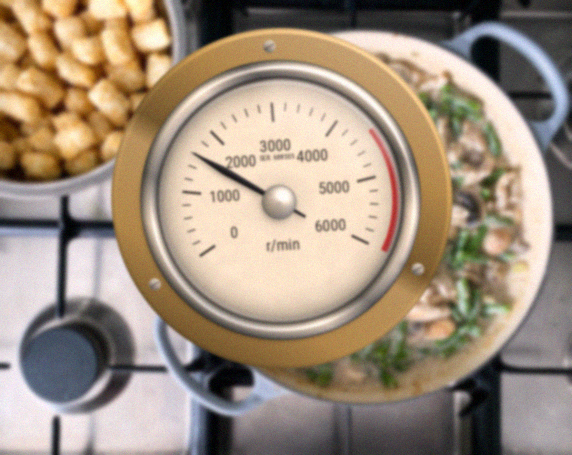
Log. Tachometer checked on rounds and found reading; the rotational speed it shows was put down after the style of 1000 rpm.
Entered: 1600 rpm
